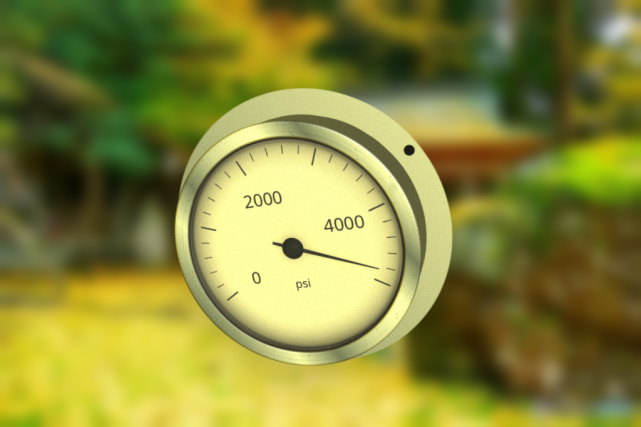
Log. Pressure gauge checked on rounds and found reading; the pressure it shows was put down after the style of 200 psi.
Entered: 4800 psi
